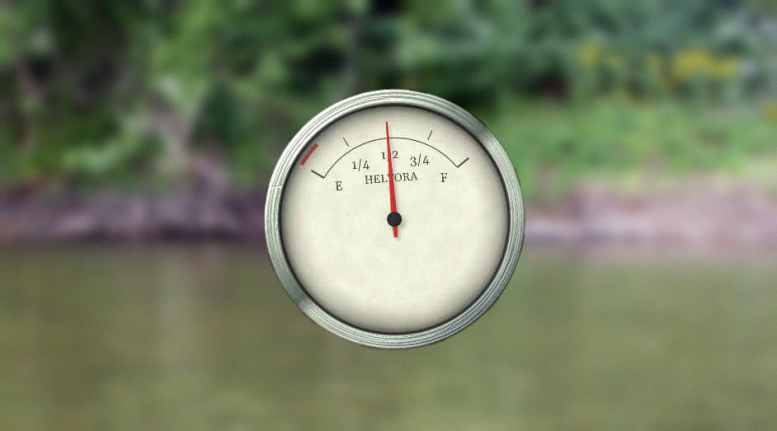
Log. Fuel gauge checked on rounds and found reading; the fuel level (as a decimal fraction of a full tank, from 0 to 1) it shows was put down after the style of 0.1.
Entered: 0.5
